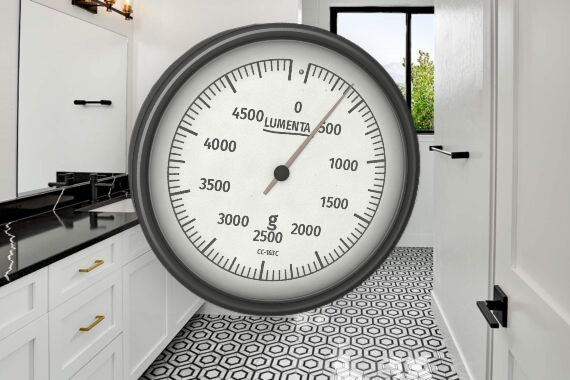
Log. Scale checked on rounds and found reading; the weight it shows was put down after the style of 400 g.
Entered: 350 g
